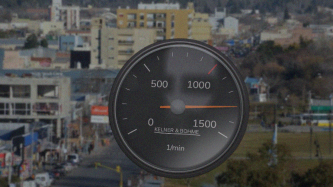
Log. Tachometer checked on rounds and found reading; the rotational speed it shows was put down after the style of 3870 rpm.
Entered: 1300 rpm
